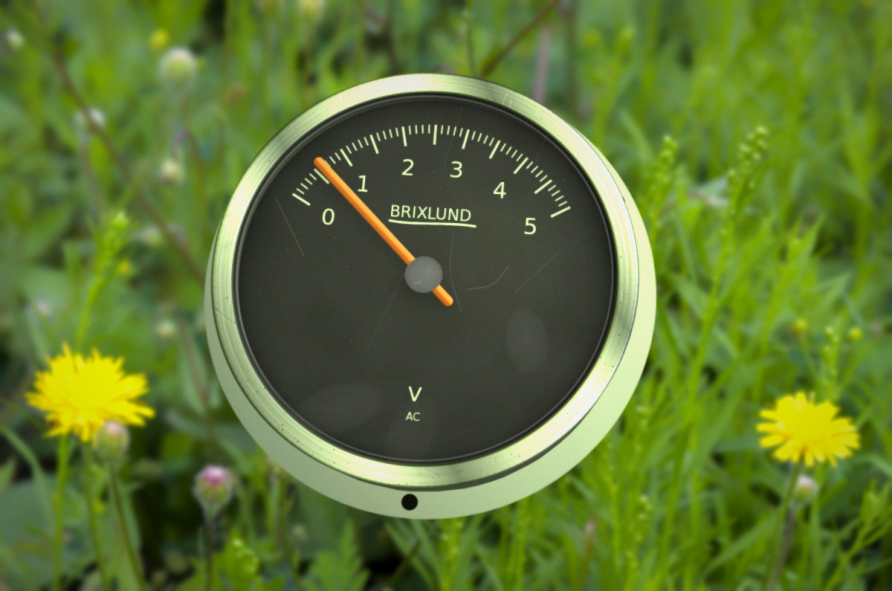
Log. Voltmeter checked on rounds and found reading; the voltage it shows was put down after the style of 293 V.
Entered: 0.6 V
